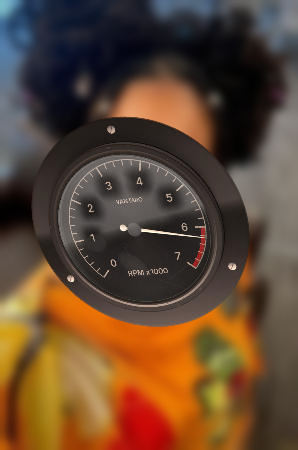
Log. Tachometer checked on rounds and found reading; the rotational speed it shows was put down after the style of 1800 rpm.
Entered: 6200 rpm
